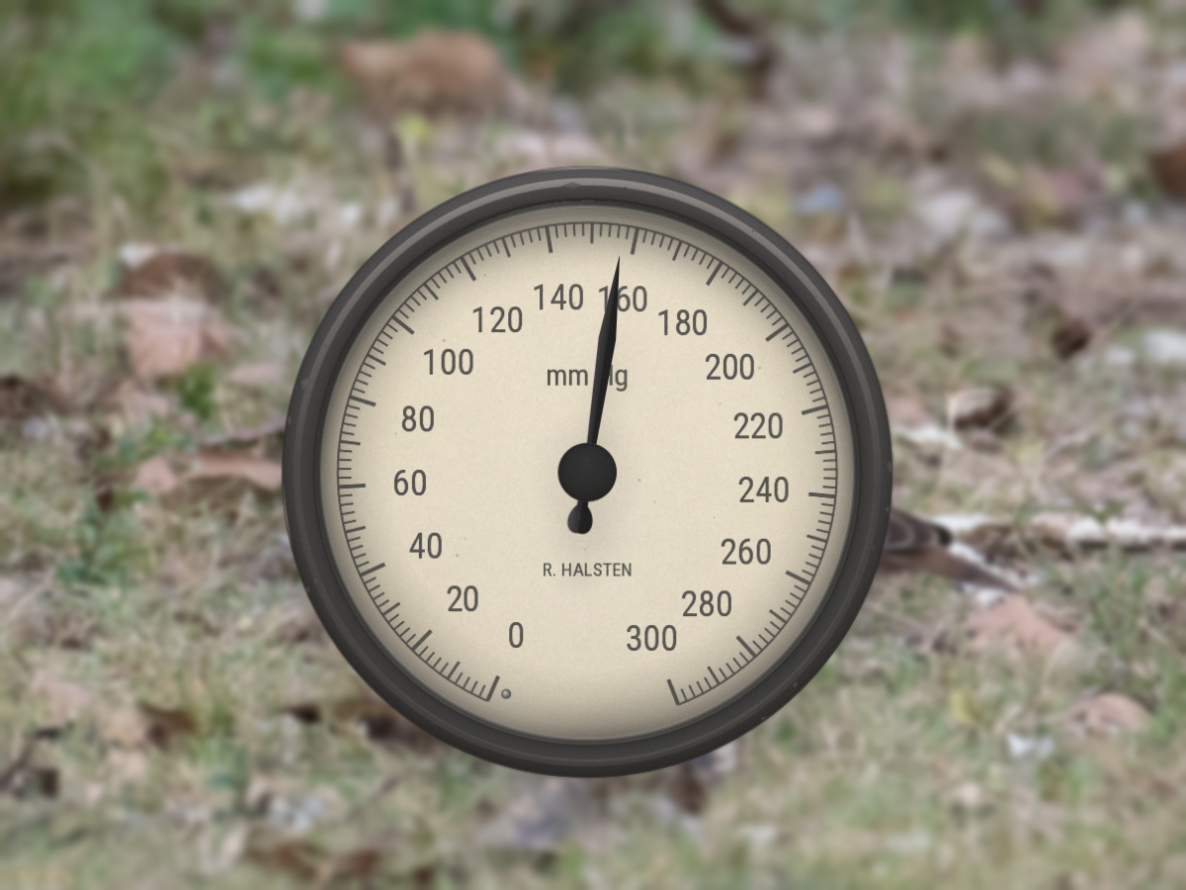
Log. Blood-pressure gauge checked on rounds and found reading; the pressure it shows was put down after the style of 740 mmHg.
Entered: 157 mmHg
